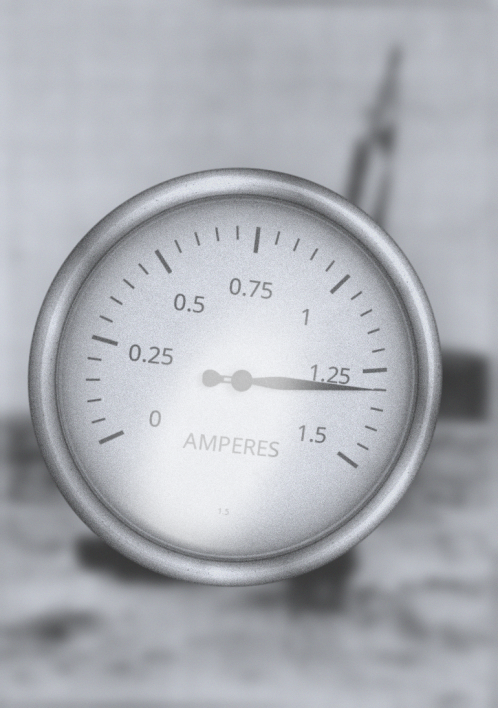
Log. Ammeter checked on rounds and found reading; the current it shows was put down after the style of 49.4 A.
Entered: 1.3 A
